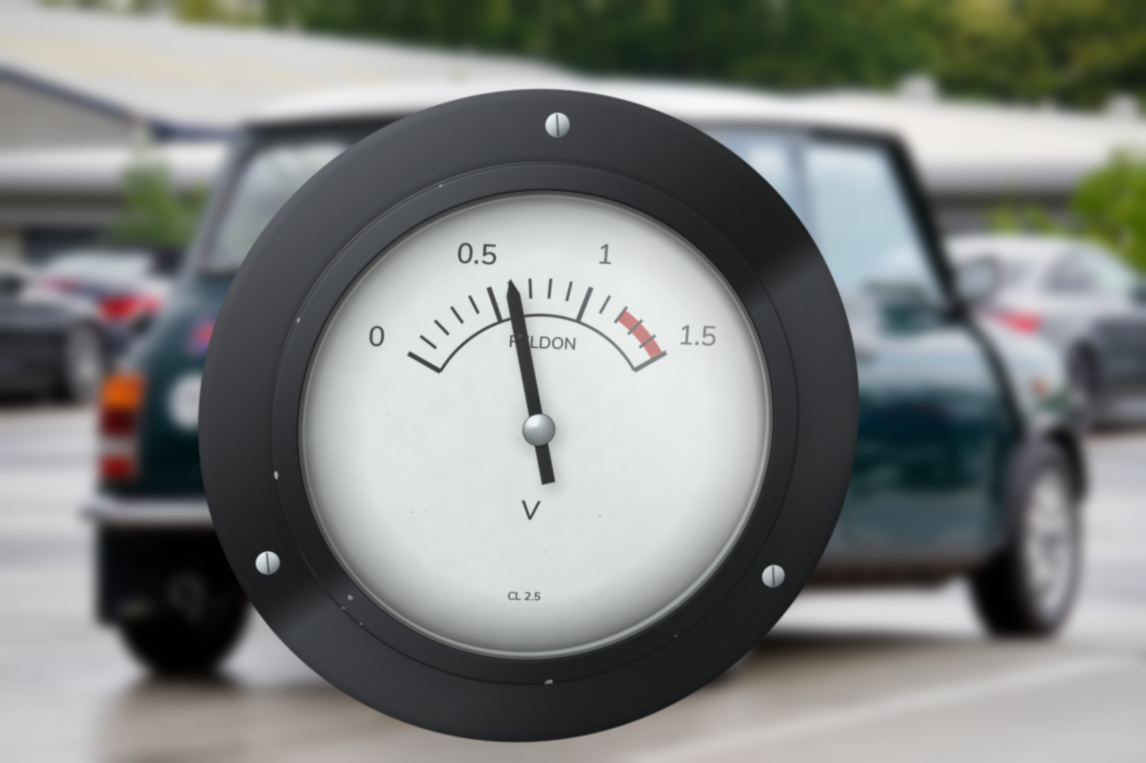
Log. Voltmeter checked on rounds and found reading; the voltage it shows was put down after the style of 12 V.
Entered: 0.6 V
